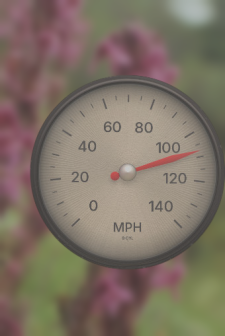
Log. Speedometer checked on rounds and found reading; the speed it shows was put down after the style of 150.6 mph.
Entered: 107.5 mph
